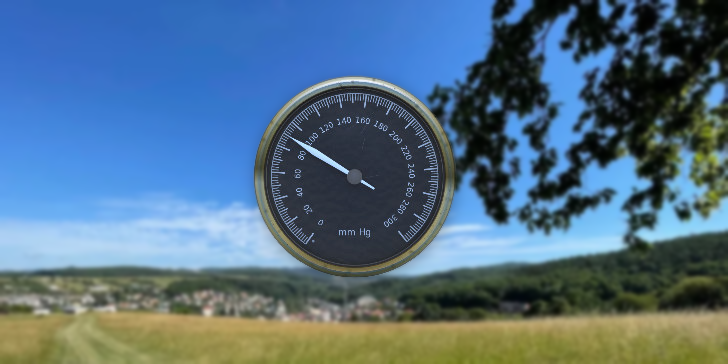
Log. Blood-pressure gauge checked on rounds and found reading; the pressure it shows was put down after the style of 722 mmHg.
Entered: 90 mmHg
